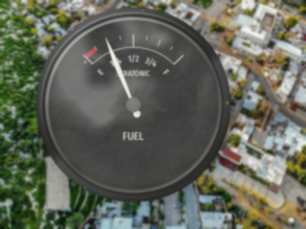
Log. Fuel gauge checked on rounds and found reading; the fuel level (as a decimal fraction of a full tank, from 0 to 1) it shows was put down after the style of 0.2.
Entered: 0.25
